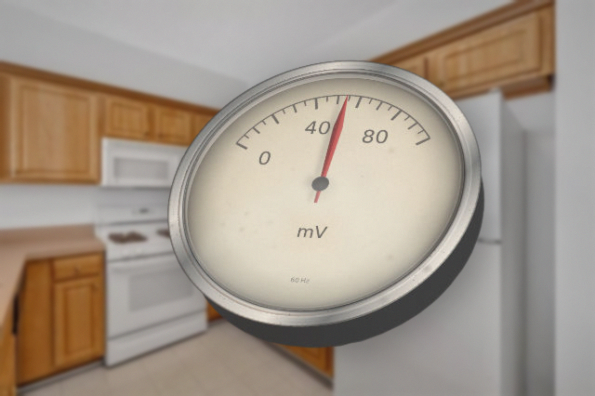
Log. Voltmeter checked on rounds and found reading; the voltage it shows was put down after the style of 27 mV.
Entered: 55 mV
